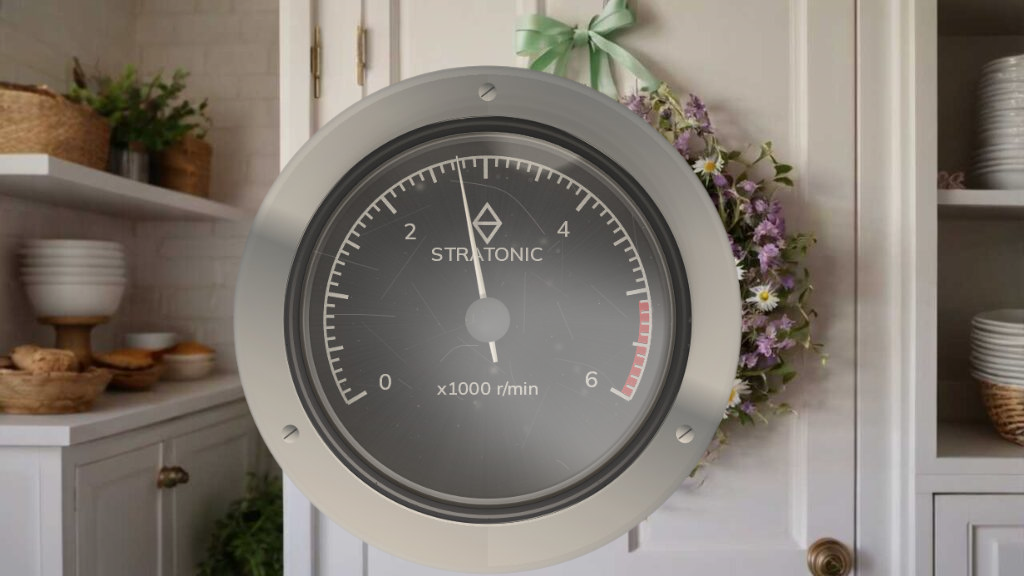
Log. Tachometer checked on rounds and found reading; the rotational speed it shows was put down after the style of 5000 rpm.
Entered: 2750 rpm
